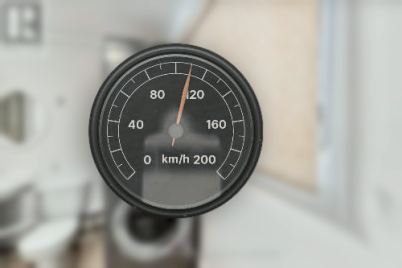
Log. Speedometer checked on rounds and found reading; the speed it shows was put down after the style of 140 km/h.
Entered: 110 km/h
